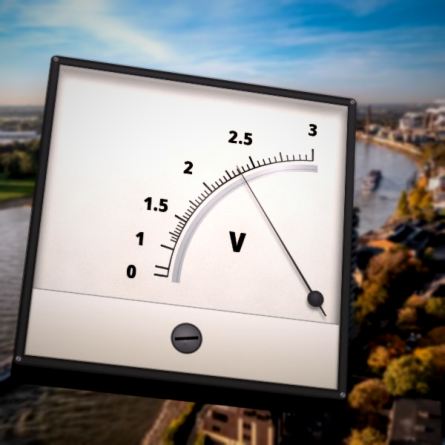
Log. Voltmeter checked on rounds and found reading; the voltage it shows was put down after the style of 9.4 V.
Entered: 2.35 V
